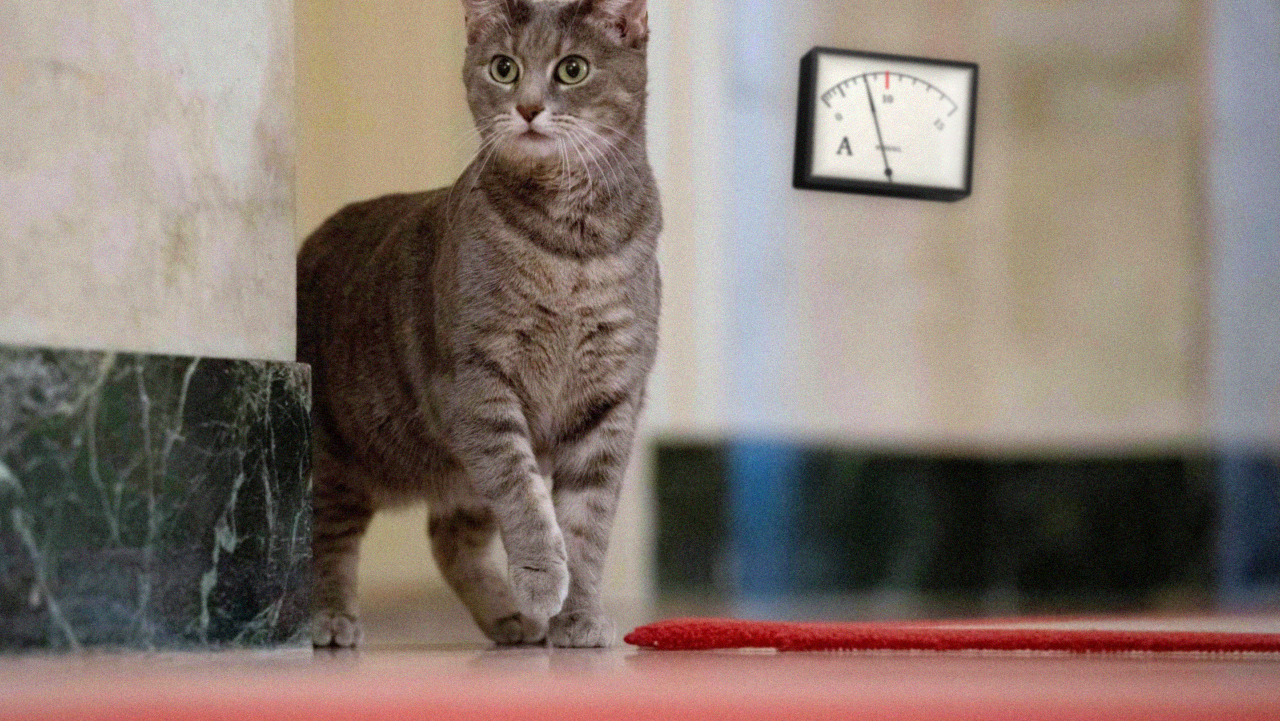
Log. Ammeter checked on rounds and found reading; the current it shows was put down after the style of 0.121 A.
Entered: 8 A
